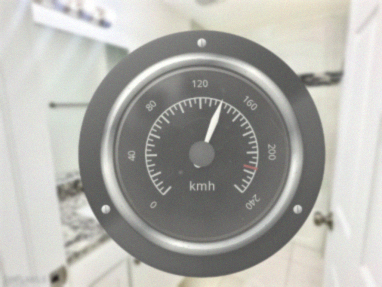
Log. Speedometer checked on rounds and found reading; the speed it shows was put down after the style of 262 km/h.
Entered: 140 km/h
